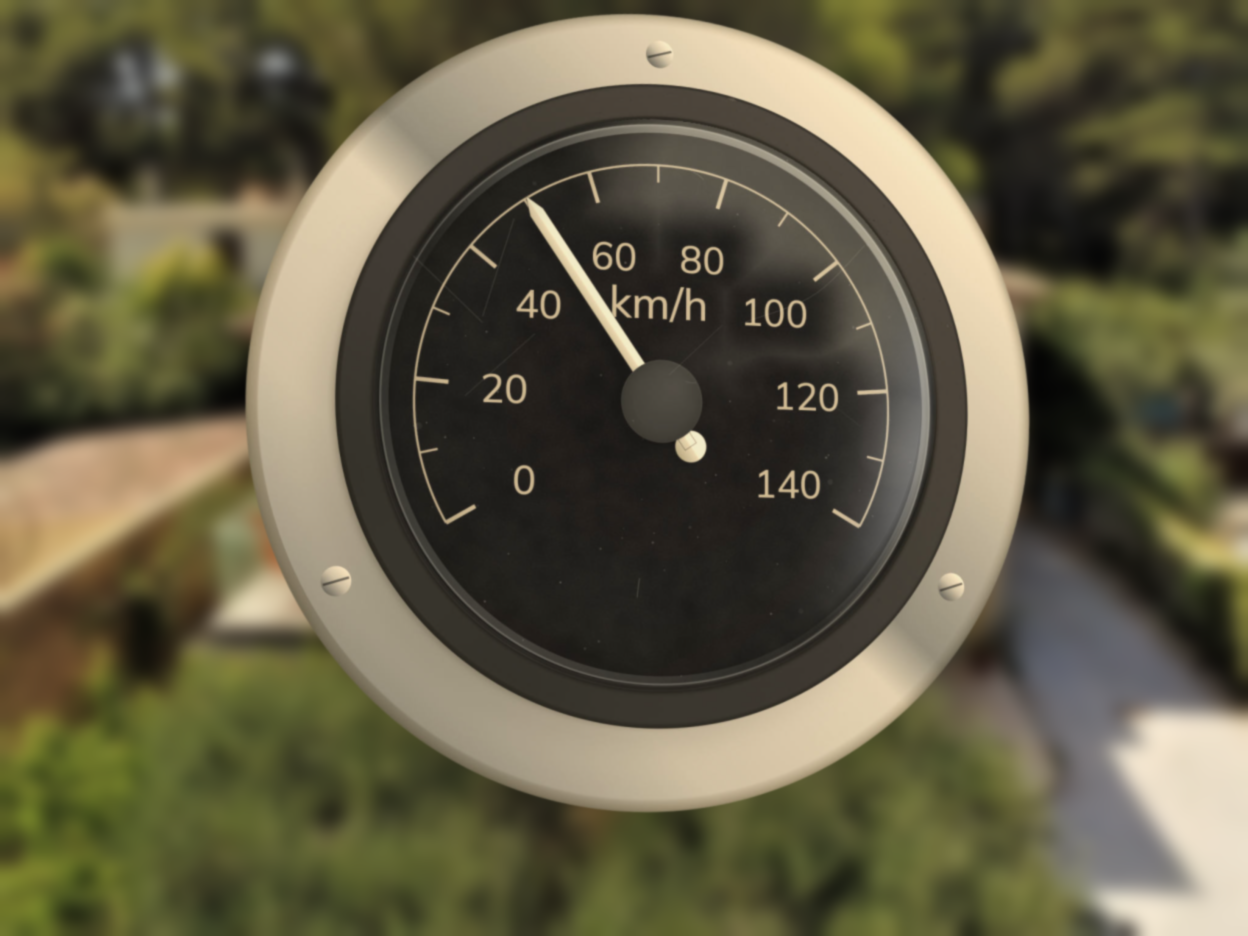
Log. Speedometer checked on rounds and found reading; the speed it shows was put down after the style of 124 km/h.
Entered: 50 km/h
